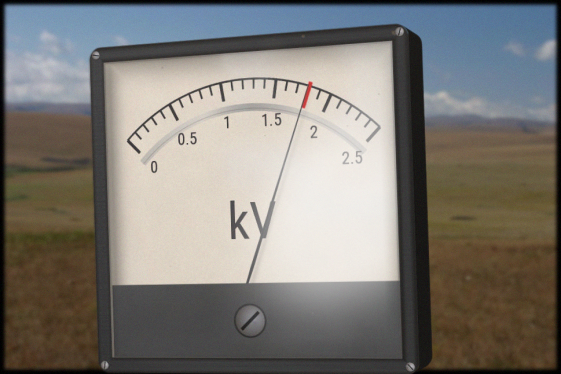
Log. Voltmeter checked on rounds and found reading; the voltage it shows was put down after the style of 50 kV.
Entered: 1.8 kV
